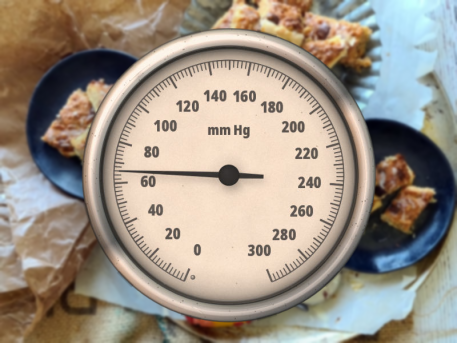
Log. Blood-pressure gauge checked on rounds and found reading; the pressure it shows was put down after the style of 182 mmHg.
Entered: 66 mmHg
